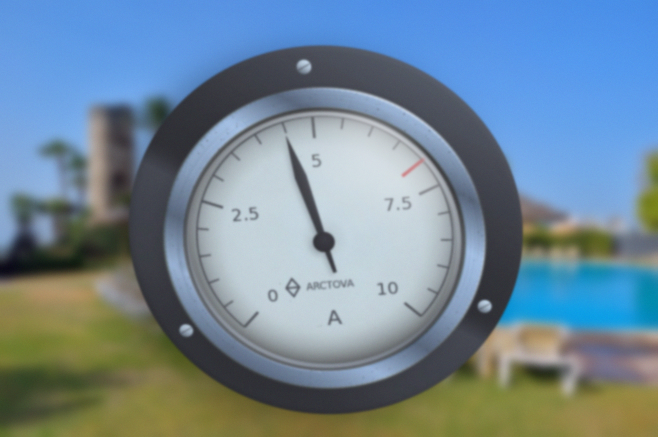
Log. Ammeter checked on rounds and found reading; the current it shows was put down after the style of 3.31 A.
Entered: 4.5 A
